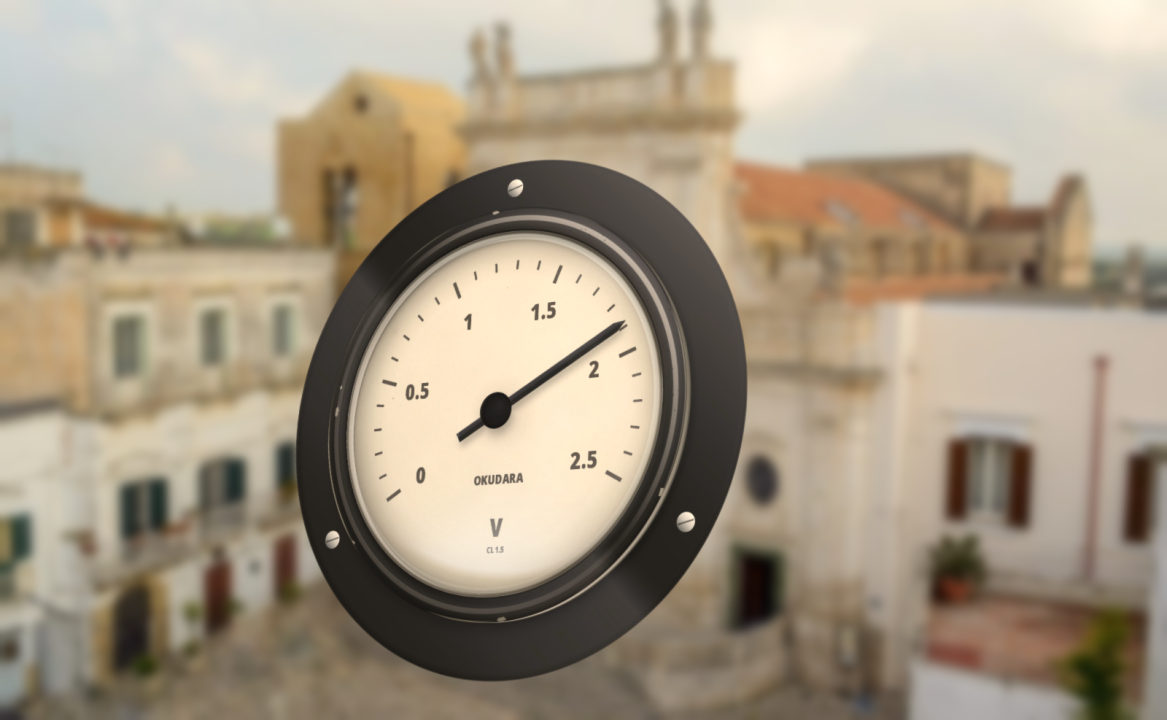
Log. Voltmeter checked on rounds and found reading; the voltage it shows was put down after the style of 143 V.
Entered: 1.9 V
